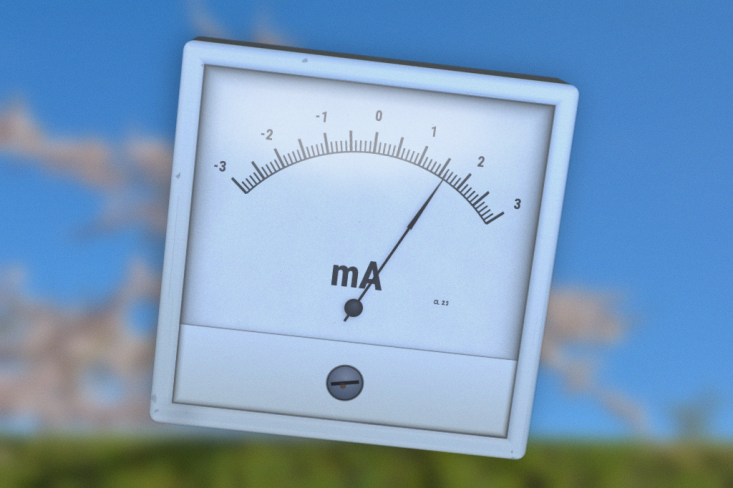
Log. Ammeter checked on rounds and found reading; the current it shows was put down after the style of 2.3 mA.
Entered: 1.6 mA
